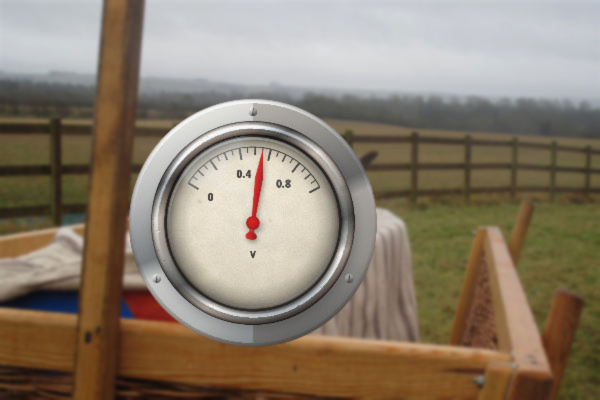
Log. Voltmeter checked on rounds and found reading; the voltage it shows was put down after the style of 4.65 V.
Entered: 0.55 V
